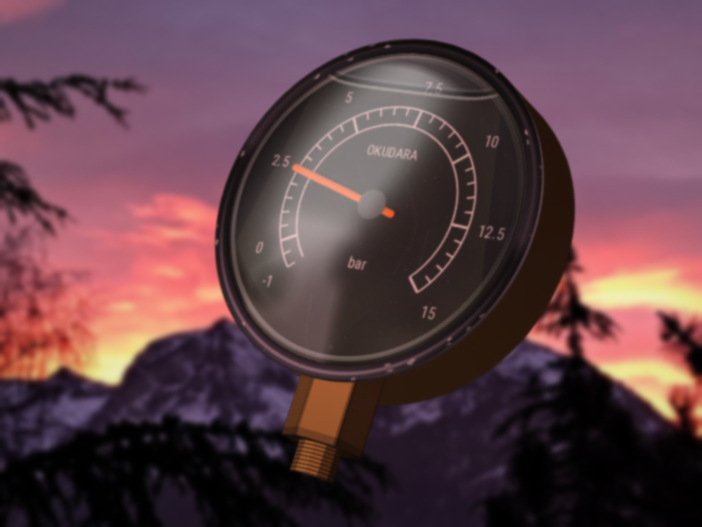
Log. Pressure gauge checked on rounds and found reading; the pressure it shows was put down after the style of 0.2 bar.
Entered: 2.5 bar
